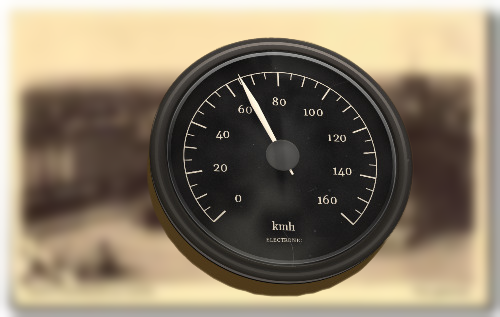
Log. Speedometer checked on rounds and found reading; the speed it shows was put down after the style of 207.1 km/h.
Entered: 65 km/h
